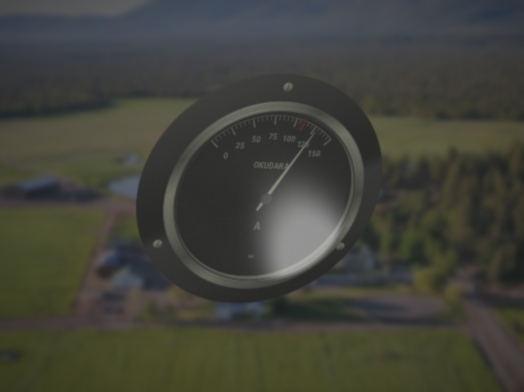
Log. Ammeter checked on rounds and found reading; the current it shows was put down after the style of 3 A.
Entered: 125 A
